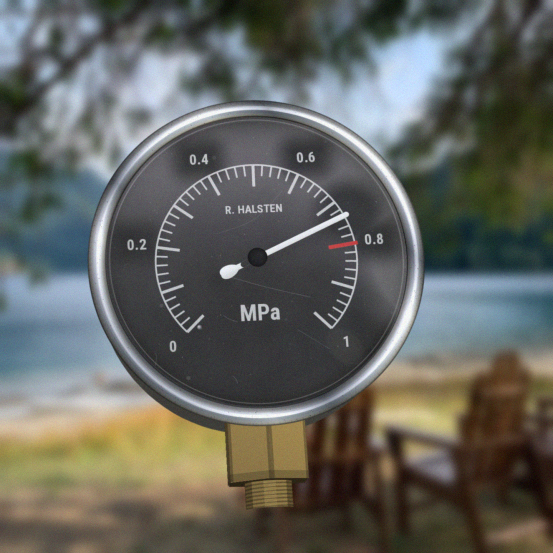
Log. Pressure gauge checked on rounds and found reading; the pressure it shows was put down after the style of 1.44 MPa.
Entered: 0.74 MPa
